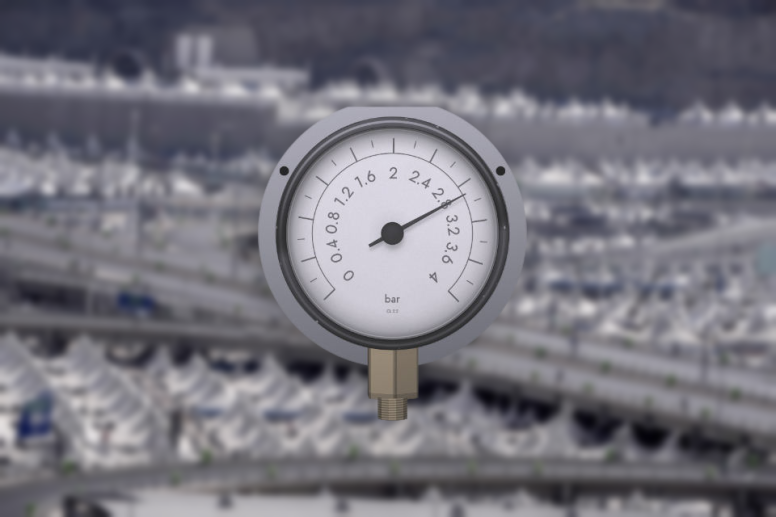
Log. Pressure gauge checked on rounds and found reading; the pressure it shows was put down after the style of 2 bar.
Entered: 2.9 bar
